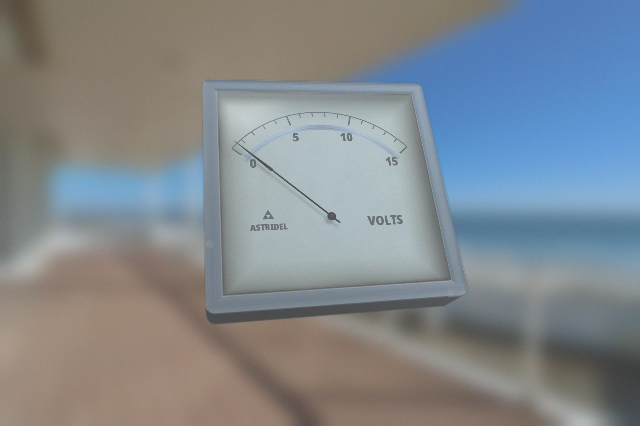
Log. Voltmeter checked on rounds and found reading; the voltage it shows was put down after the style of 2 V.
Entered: 0.5 V
